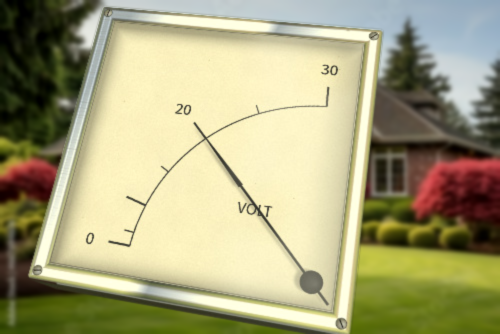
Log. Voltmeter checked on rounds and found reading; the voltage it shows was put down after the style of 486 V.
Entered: 20 V
